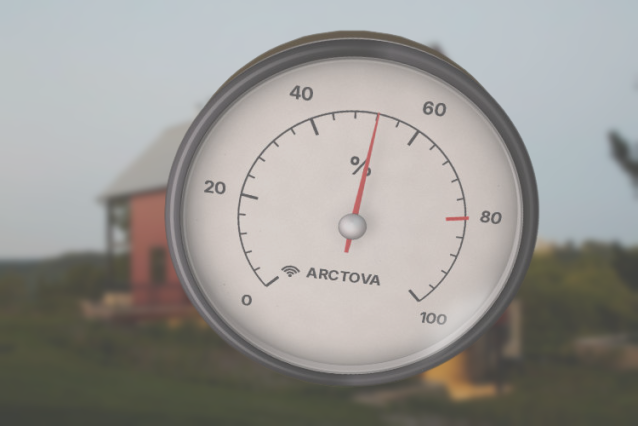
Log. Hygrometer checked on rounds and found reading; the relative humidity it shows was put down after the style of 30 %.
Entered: 52 %
